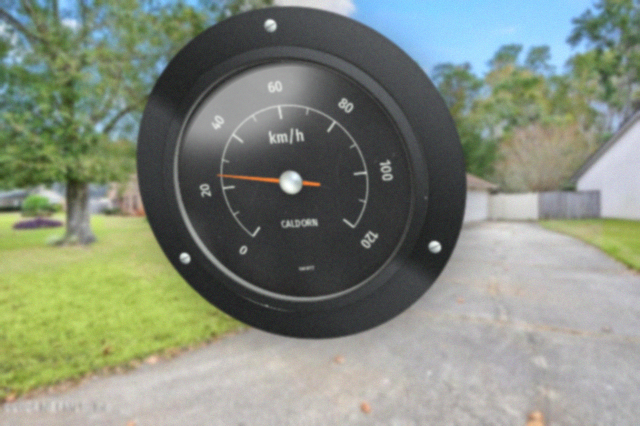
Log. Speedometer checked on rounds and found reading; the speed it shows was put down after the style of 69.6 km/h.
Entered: 25 km/h
